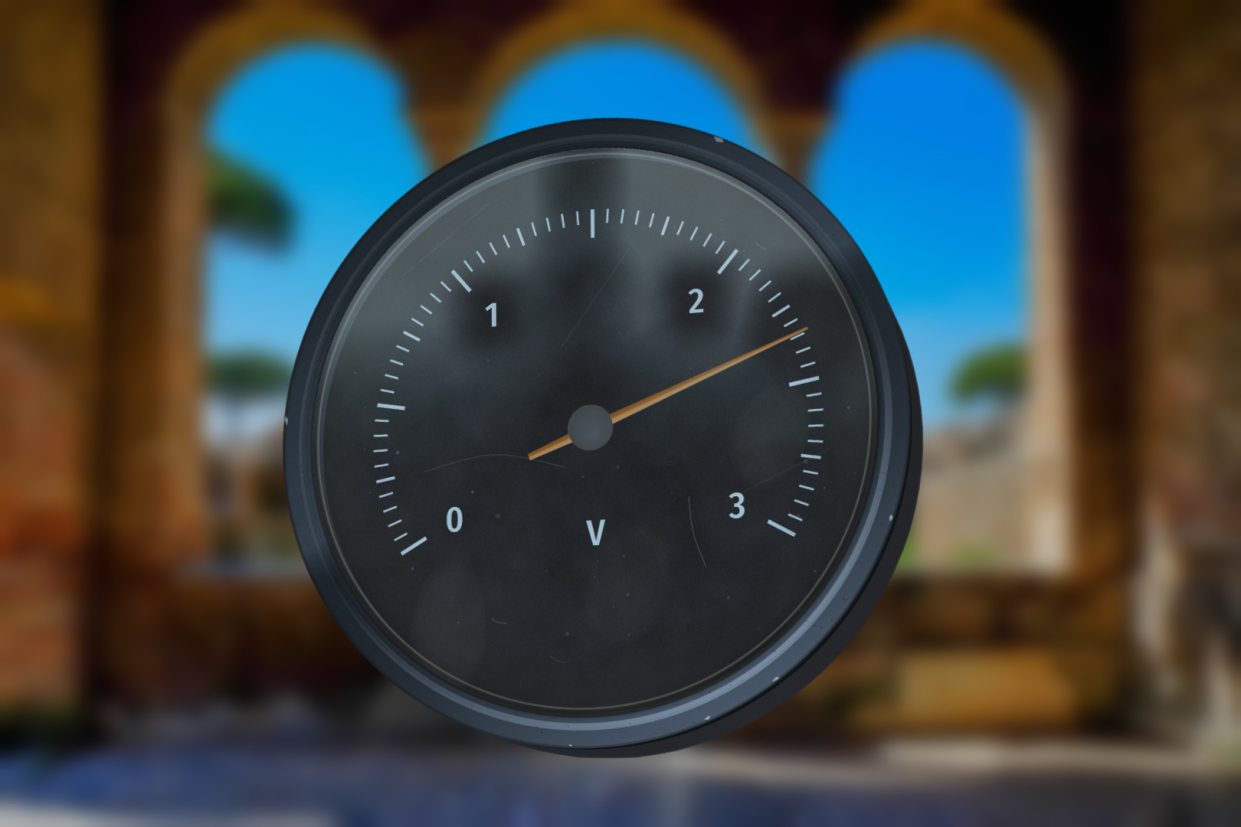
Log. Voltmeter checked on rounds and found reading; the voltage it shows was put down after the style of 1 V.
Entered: 2.35 V
